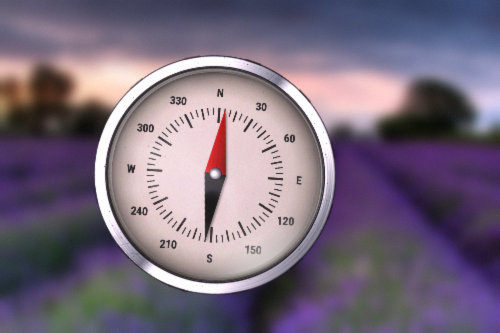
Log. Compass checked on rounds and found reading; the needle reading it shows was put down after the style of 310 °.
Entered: 5 °
